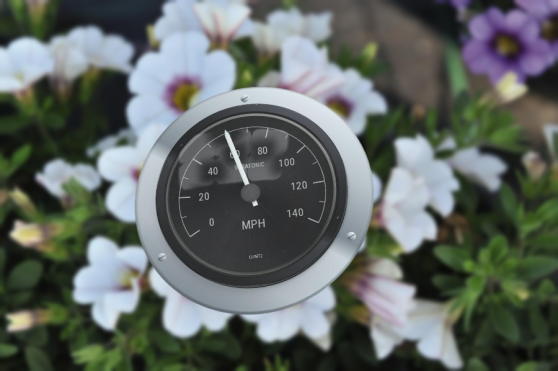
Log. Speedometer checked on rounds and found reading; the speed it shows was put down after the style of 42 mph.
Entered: 60 mph
